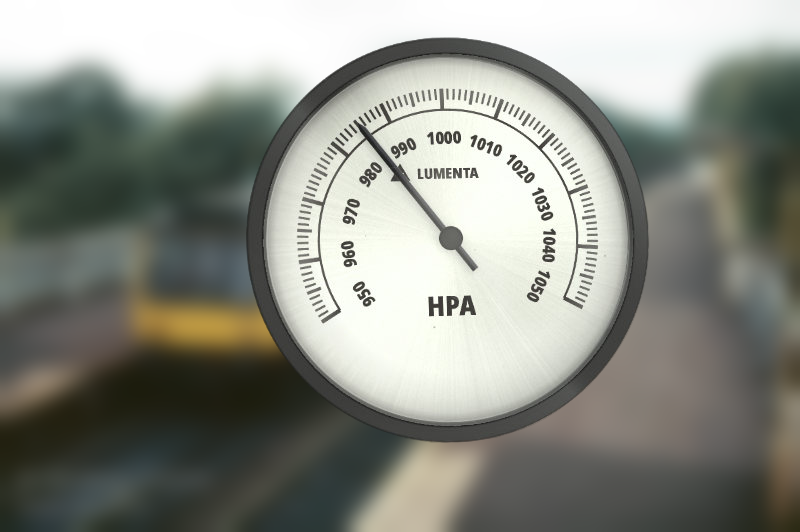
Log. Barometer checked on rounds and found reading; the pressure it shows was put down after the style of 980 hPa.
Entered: 985 hPa
